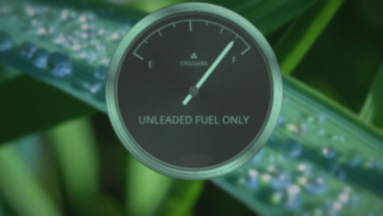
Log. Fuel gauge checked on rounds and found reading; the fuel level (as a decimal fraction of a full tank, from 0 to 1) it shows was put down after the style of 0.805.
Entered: 0.875
